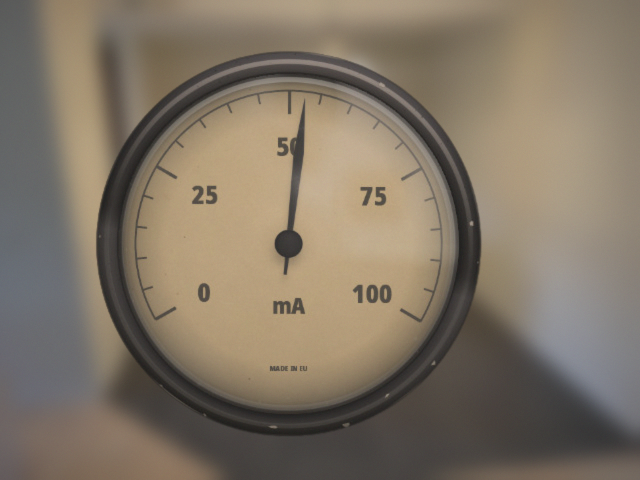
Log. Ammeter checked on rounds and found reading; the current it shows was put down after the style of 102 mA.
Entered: 52.5 mA
